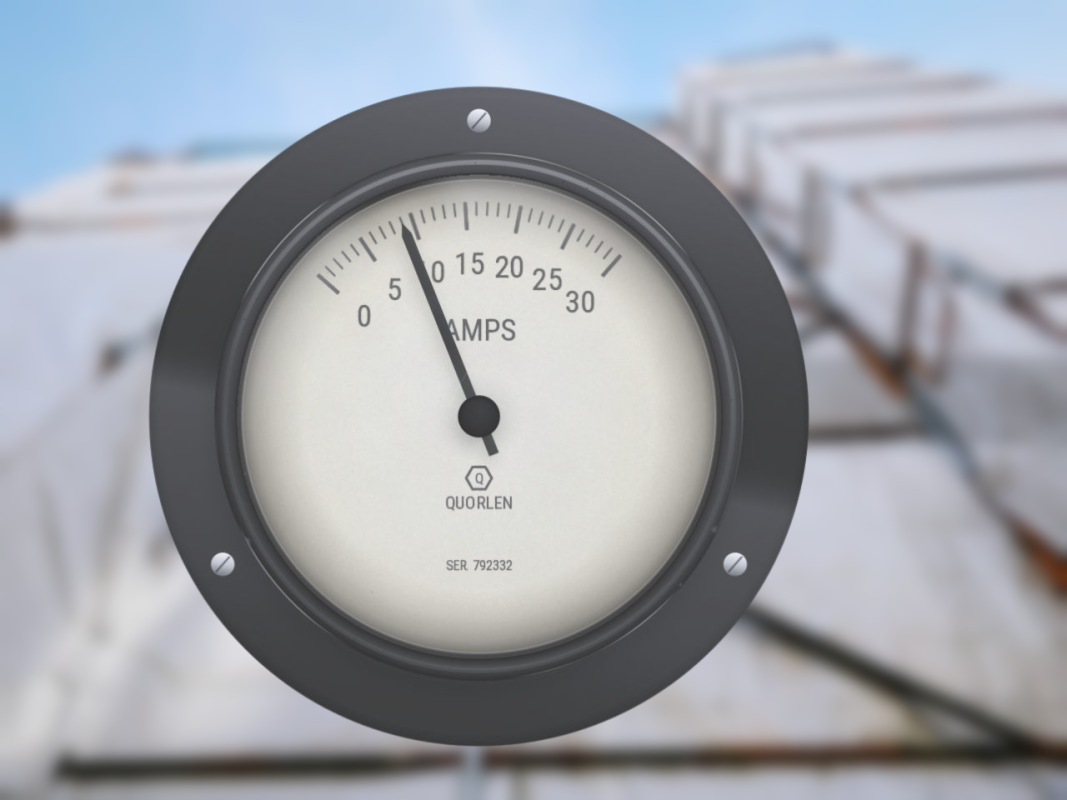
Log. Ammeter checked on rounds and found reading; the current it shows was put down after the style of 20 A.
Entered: 9 A
